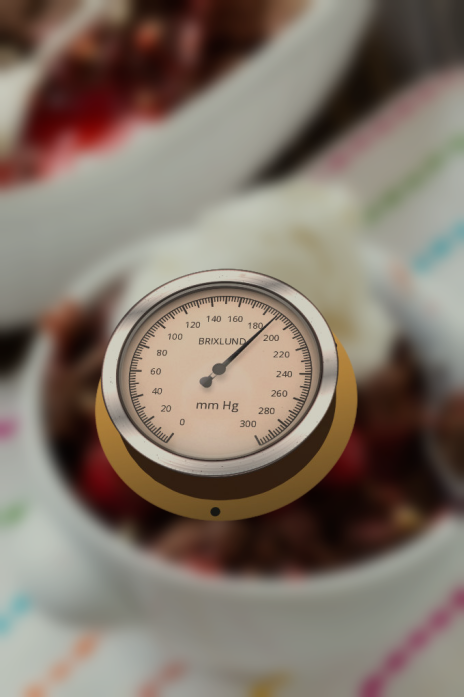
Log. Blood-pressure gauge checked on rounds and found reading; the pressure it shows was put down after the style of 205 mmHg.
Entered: 190 mmHg
